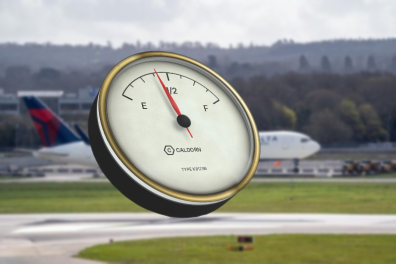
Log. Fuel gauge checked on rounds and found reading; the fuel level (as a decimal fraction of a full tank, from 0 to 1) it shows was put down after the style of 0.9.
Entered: 0.375
